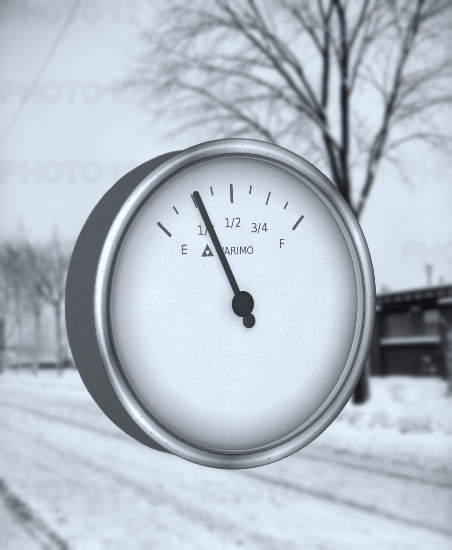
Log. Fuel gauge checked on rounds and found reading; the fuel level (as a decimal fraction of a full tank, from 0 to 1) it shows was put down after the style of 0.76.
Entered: 0.25
